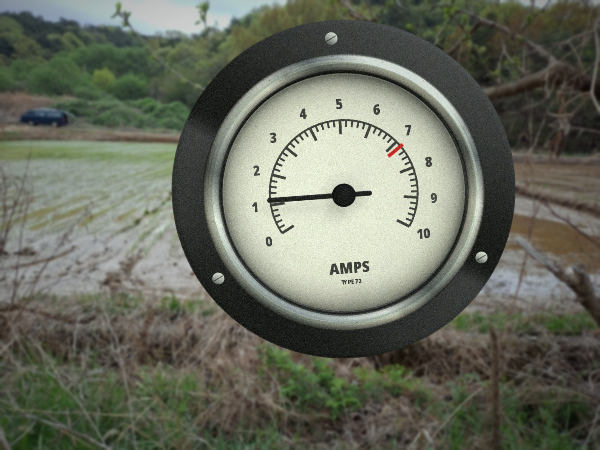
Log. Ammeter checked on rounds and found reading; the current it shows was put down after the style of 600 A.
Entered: 1.2 A
